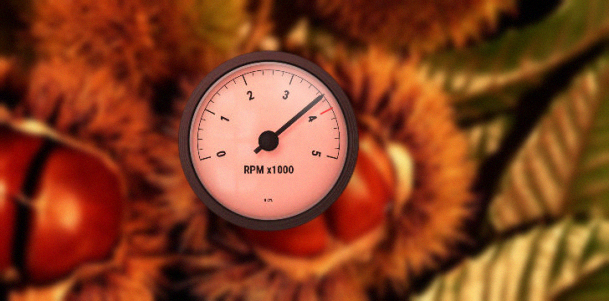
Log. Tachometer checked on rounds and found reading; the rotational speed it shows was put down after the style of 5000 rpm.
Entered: 3700 rpm
